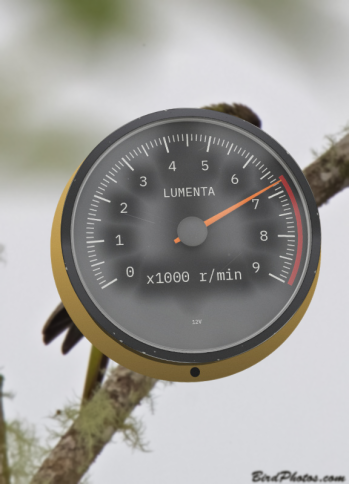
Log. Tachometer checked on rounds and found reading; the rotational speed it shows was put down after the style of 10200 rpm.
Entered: 6800 rpm
